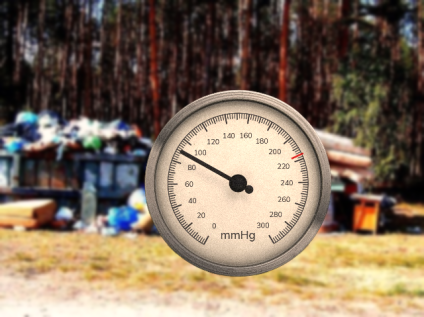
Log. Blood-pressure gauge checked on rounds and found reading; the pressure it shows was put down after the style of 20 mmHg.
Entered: 90 mmHg
